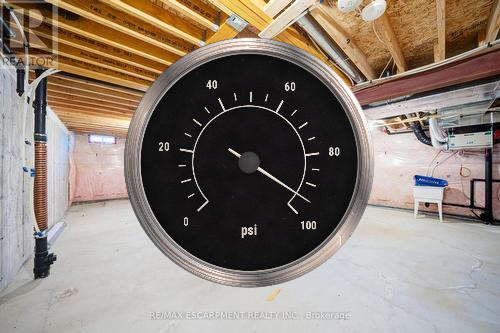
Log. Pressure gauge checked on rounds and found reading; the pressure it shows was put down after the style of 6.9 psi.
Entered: 95 psi
